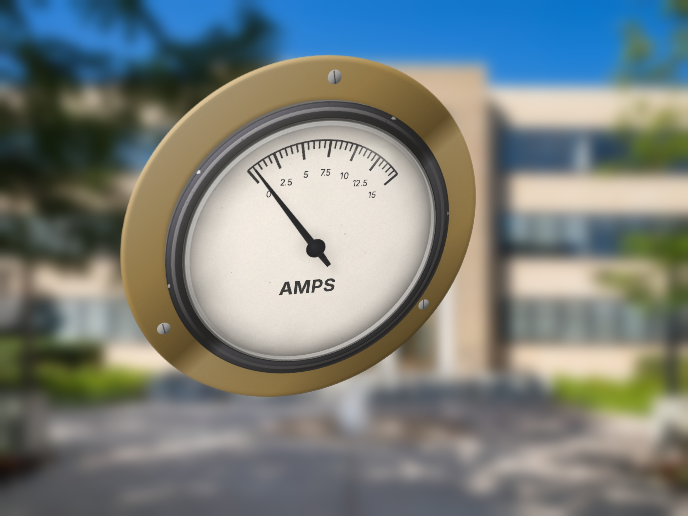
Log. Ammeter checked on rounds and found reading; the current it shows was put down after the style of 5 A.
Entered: 0.5 A
